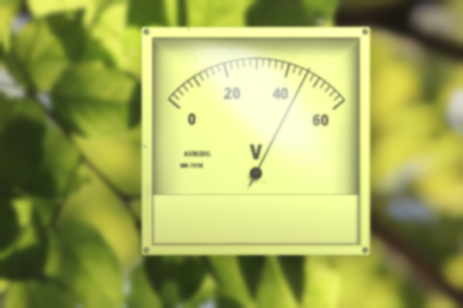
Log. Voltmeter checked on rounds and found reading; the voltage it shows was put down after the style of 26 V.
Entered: 46 V
